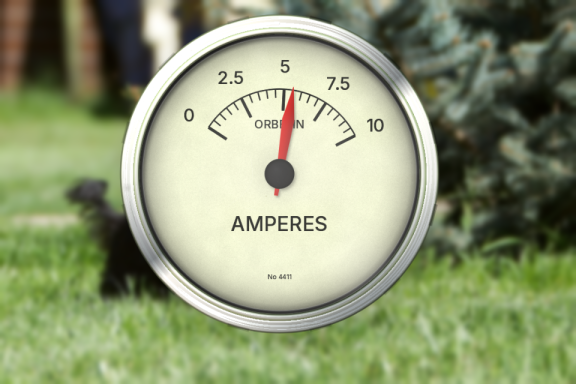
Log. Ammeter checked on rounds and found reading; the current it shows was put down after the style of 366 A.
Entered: 5.5 A
